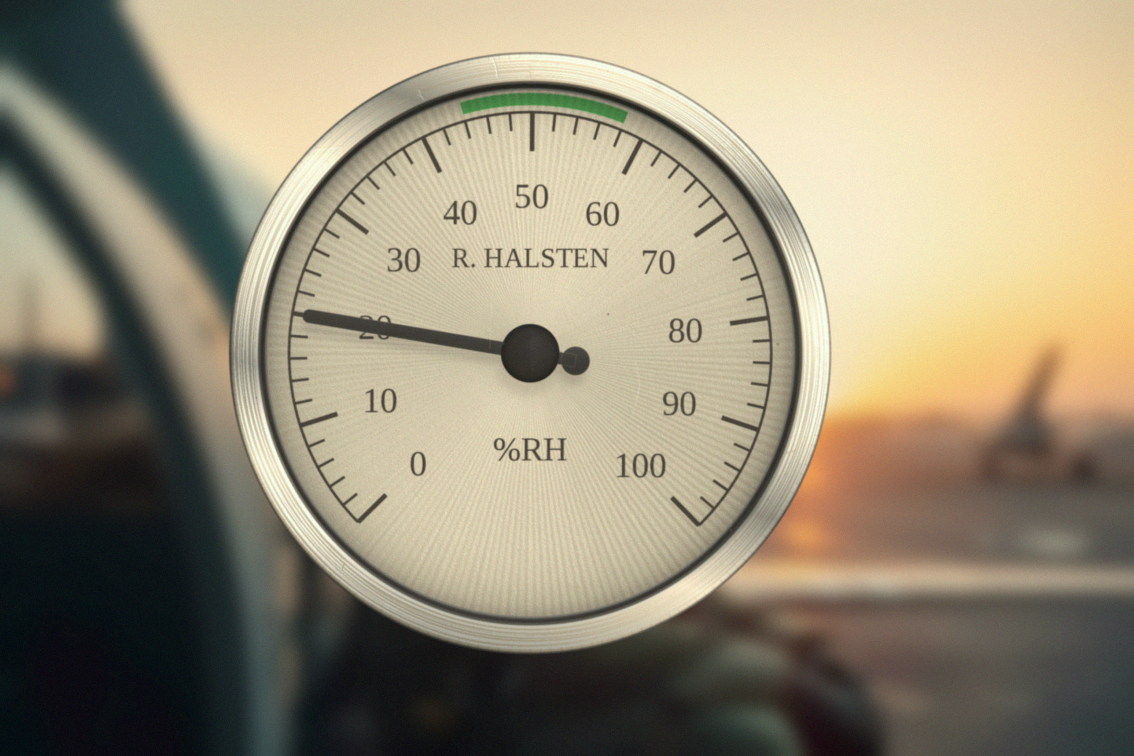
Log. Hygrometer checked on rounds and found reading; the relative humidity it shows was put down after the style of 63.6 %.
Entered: 20 %
